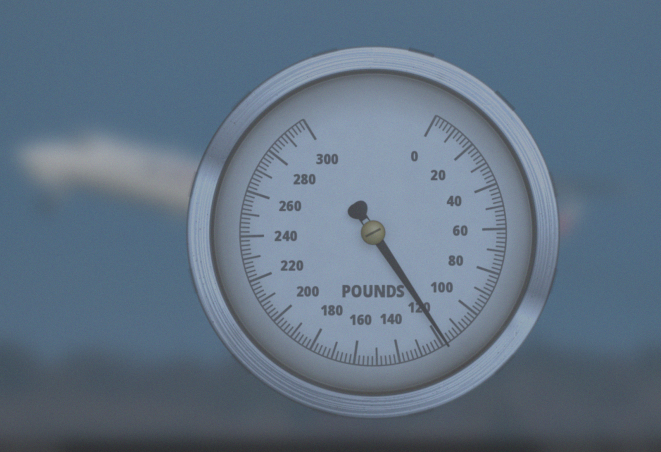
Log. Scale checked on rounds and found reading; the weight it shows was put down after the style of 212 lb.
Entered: 118 lb
